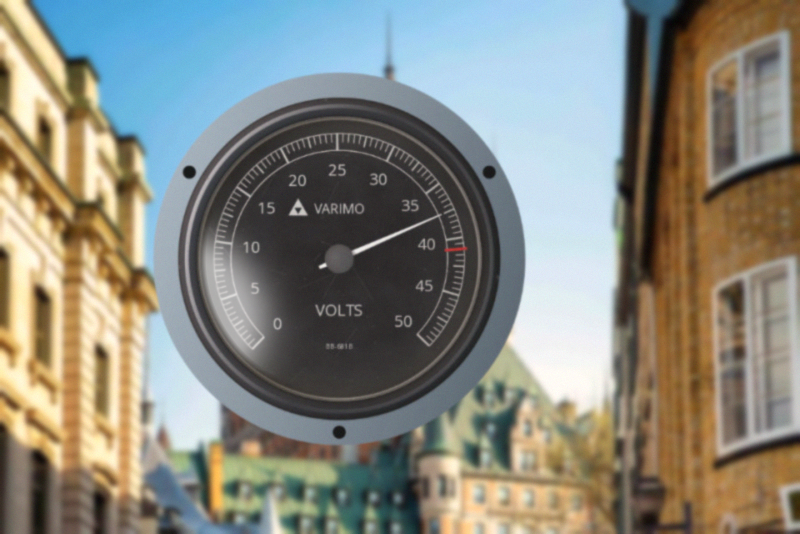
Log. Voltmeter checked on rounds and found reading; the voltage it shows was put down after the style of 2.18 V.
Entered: 37.5 V
